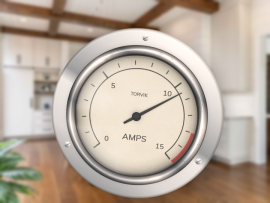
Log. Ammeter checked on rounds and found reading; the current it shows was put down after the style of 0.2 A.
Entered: 10.5 A
